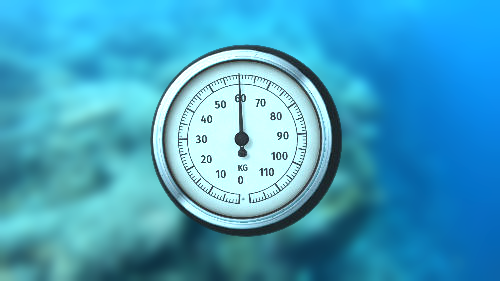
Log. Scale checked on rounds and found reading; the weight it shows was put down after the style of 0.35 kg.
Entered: 60 kg
